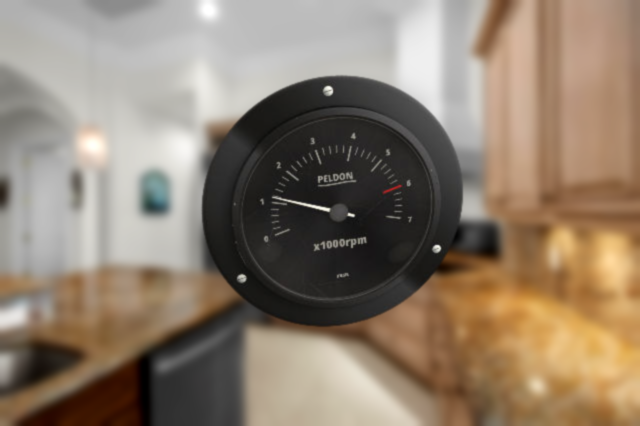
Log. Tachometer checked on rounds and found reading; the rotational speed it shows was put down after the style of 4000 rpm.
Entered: 1200 rpm
